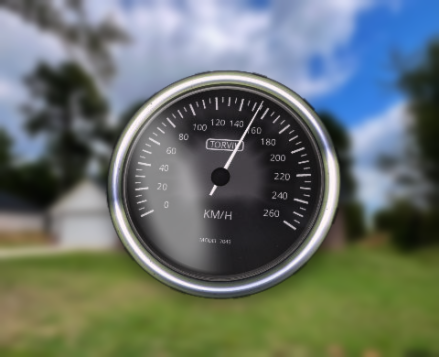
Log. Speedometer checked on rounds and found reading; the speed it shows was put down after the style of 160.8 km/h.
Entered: 155 km/h
